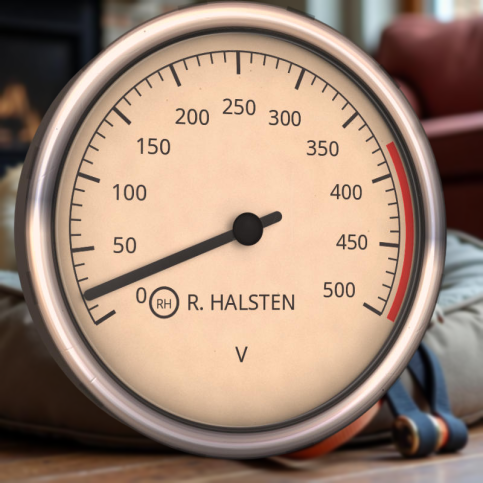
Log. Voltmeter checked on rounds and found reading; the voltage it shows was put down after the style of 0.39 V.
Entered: 20 V
